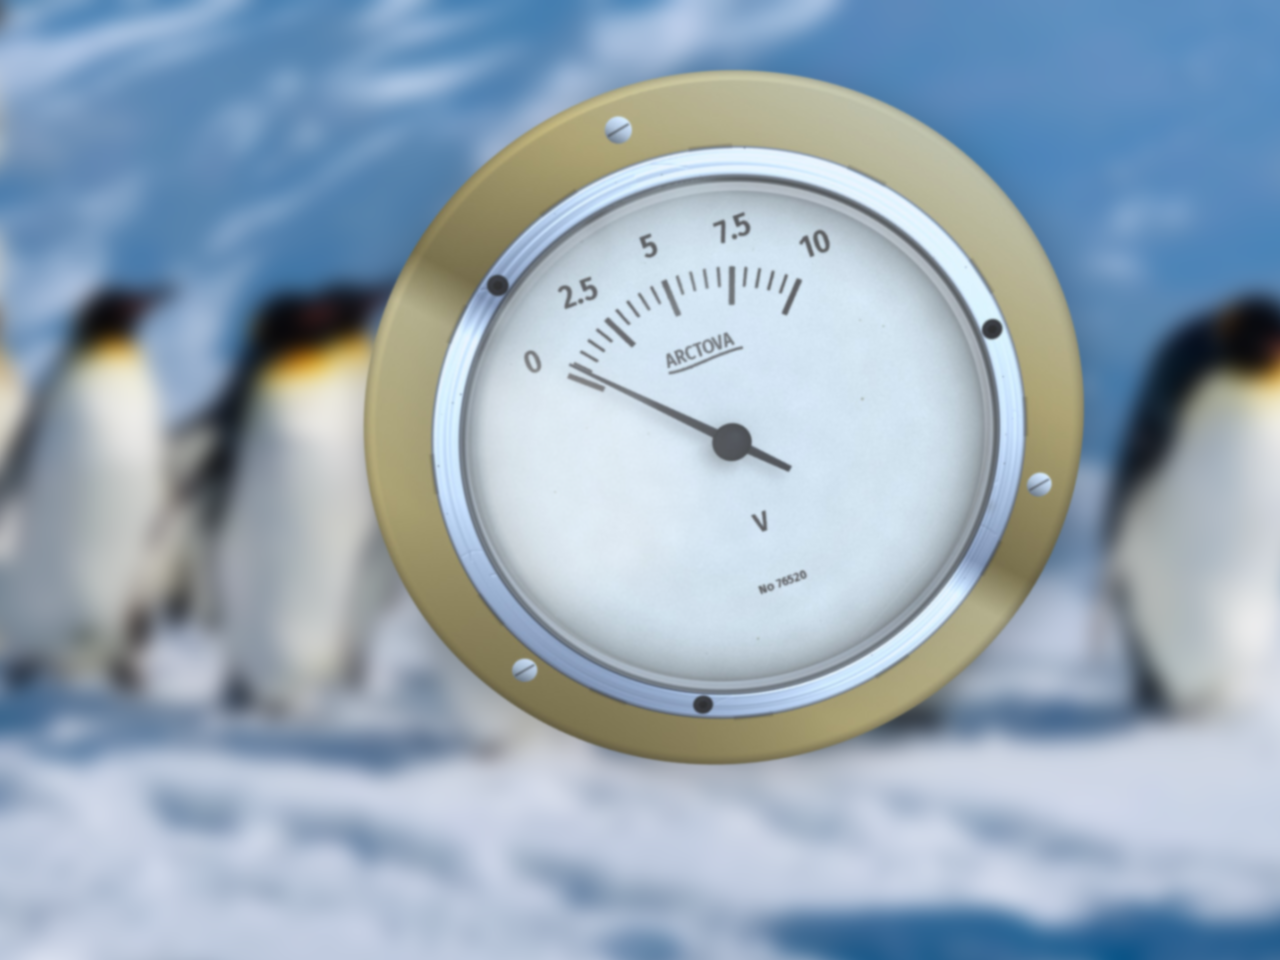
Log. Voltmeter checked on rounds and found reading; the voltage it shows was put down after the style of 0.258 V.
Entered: 0.5 V
